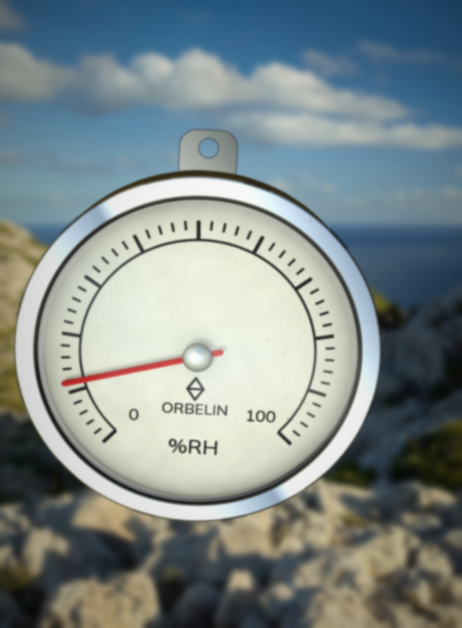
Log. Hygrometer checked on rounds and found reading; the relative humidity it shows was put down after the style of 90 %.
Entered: 12 %
